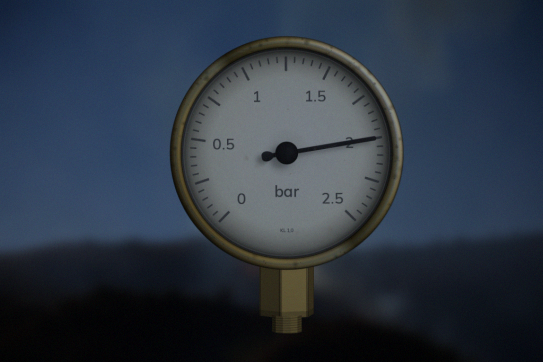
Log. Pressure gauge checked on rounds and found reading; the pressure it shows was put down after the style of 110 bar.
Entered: 2 bar
